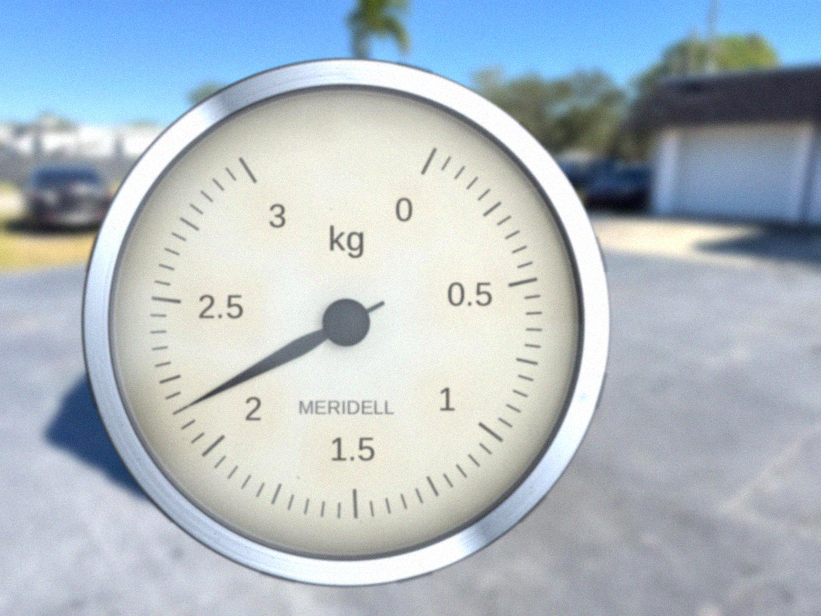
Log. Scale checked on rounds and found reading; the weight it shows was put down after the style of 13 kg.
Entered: 2.15 kg
